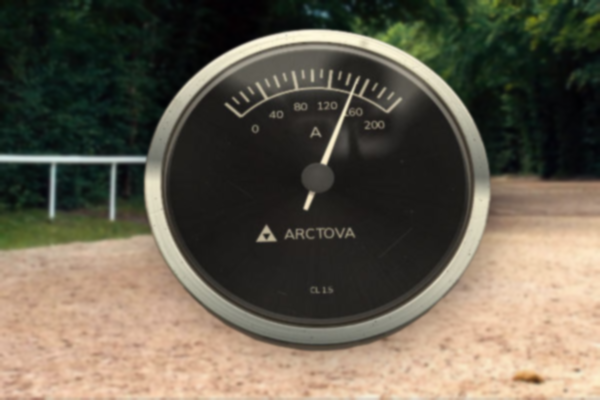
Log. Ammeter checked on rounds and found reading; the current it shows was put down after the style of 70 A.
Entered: 150 A
